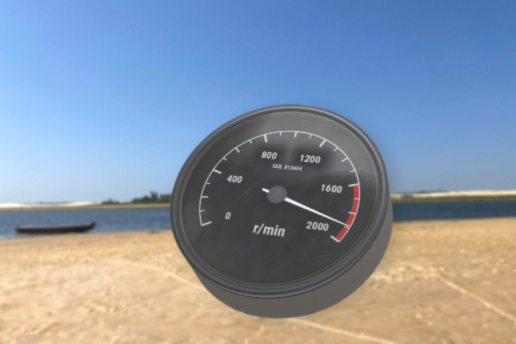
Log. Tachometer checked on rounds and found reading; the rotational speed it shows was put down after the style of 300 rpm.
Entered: 1900 rpm
